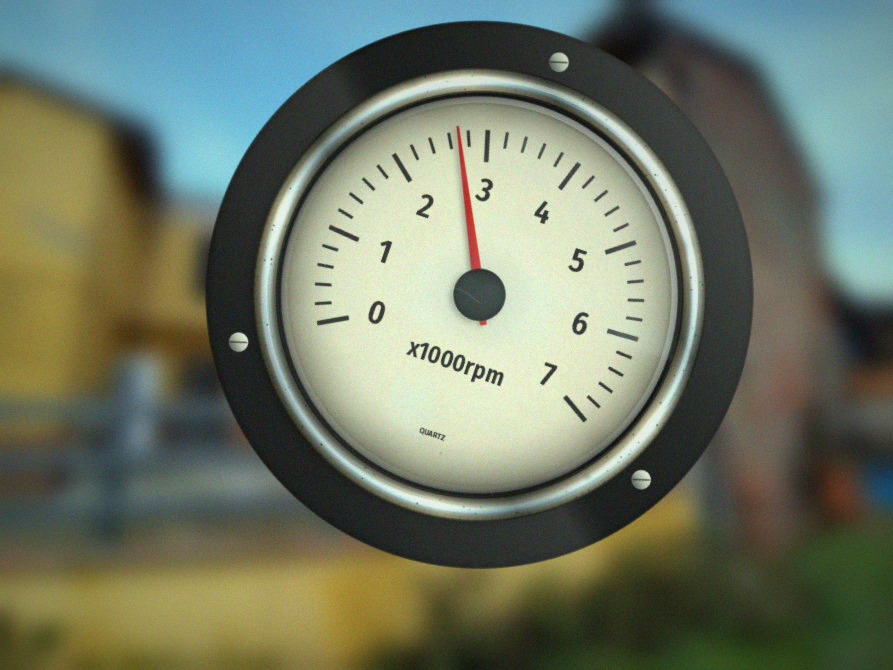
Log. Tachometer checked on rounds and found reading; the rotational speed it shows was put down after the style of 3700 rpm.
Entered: 2700 rpm
